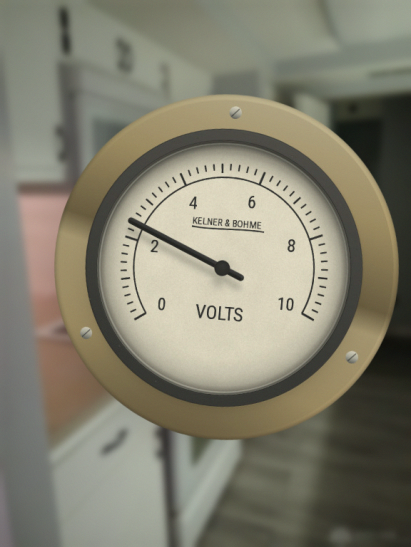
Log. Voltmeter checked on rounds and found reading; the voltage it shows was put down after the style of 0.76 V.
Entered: 2.4 V
